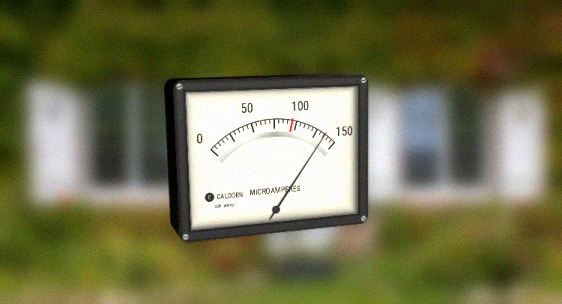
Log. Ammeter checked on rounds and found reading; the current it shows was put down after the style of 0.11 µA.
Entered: 135 µA
